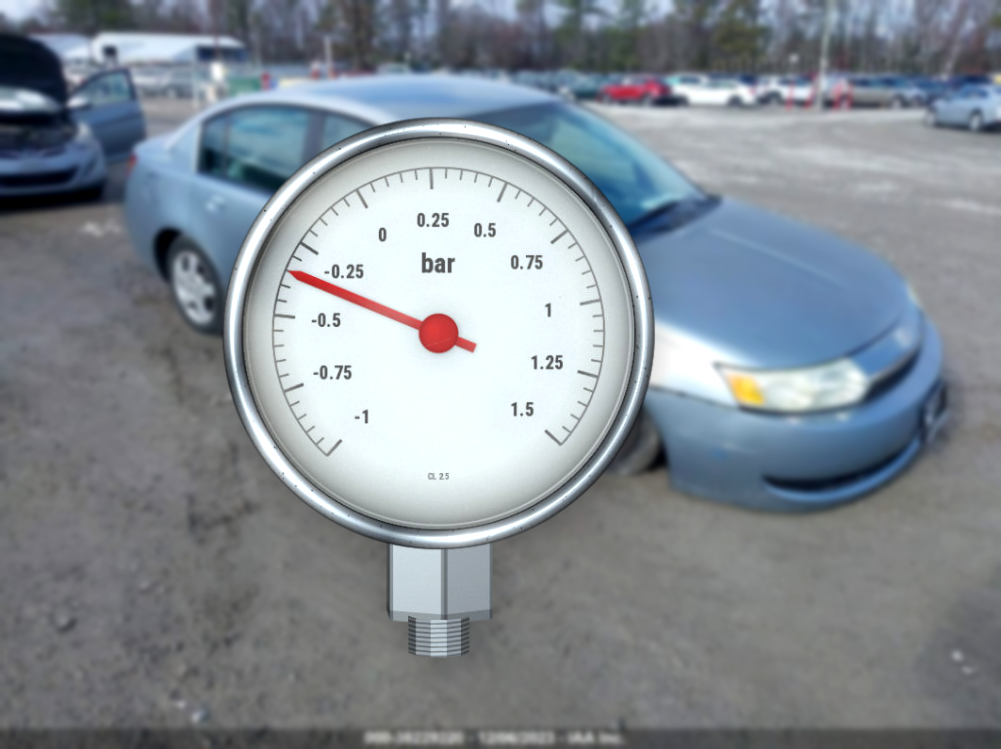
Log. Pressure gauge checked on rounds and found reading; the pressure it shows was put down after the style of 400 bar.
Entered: -0.35 bar
